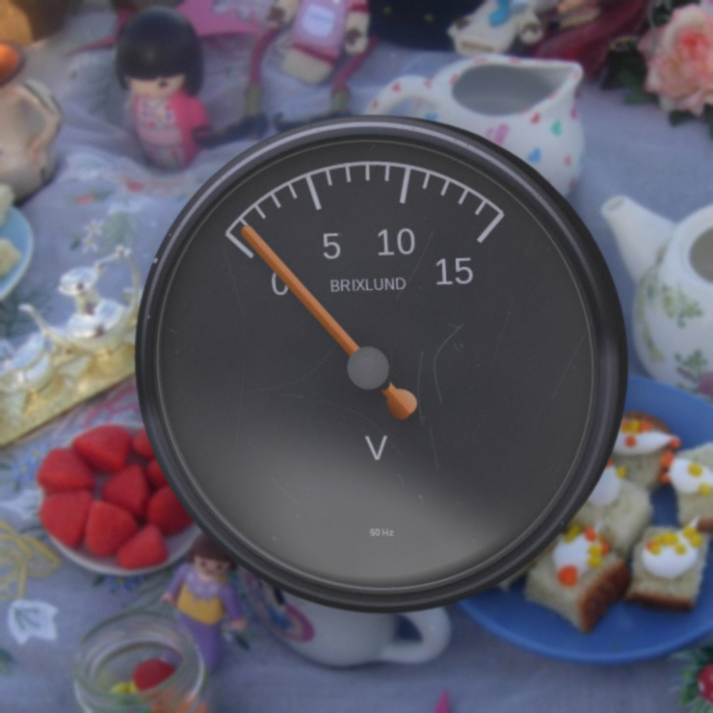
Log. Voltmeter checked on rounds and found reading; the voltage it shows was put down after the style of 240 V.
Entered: 1 V
